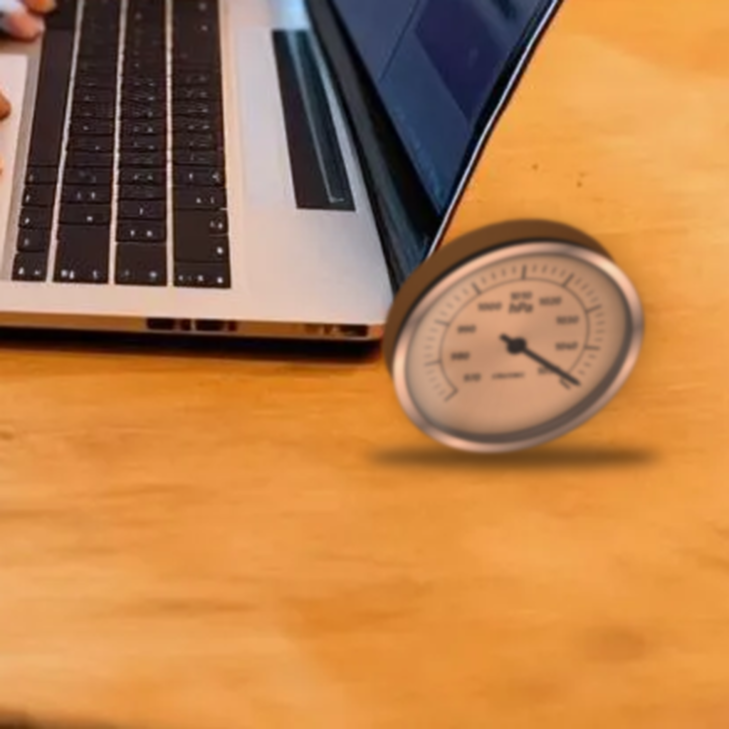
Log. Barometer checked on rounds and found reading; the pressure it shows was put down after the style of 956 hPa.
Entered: 1048 hPa
